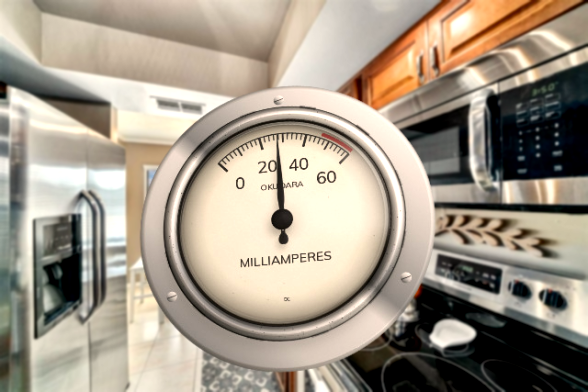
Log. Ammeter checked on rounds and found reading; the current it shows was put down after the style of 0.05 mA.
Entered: 28 mA
